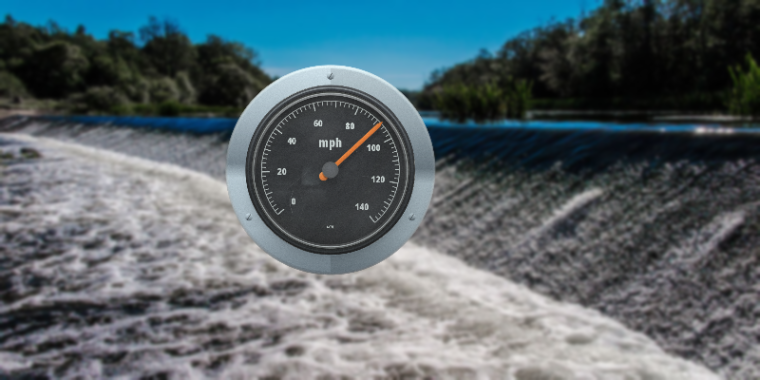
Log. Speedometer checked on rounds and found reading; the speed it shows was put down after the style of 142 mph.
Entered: 92 mph
